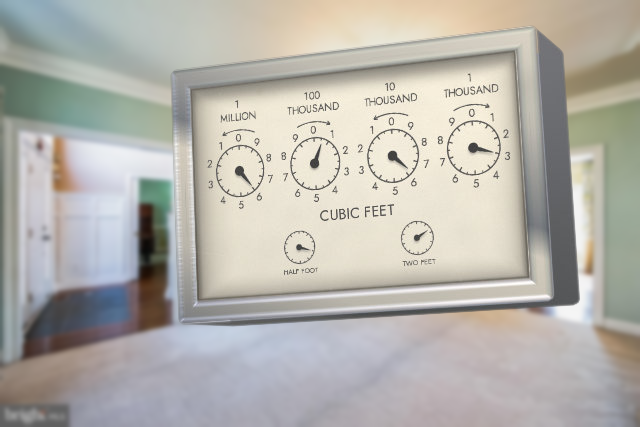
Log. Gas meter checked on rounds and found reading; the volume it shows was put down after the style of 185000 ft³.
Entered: 606300 ft³
